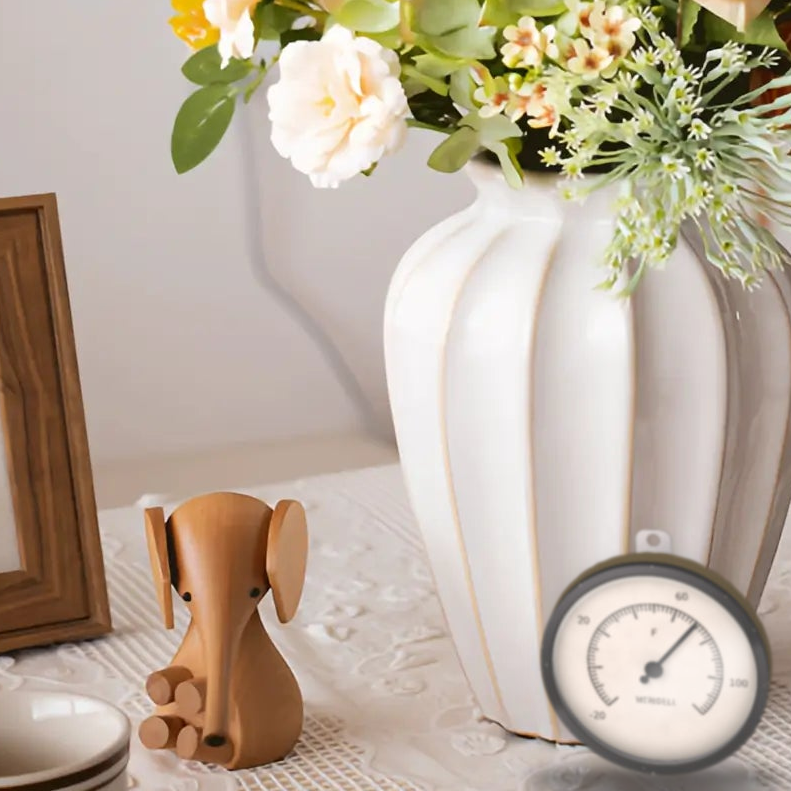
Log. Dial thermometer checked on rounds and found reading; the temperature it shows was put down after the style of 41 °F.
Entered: 70 °F
